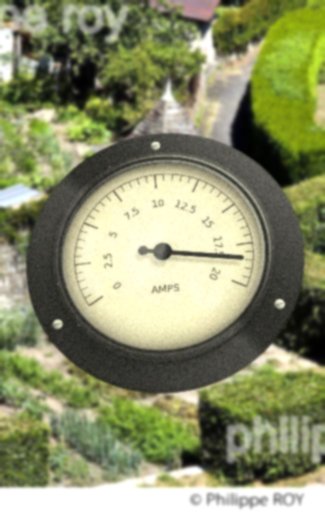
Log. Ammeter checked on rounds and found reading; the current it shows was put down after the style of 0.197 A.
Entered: 18.5 A
